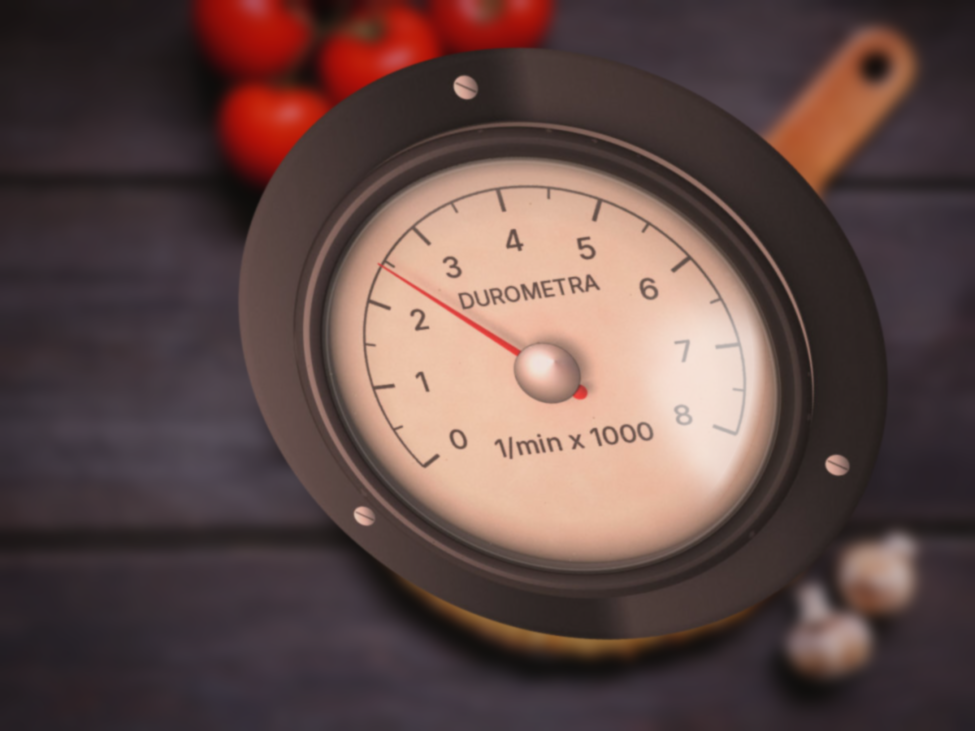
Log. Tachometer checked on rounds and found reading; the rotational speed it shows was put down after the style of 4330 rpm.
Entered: 2500 rpm
